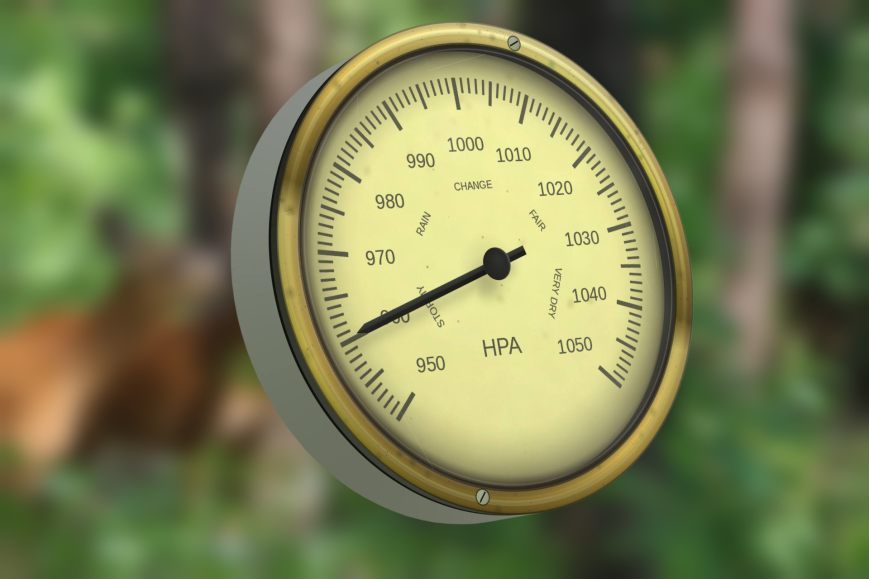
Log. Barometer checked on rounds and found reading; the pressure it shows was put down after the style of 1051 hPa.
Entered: 960.5 hPa
